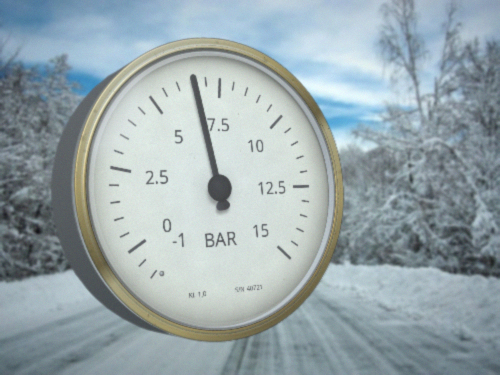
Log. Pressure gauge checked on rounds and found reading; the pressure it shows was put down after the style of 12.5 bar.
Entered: 6.5 bar
